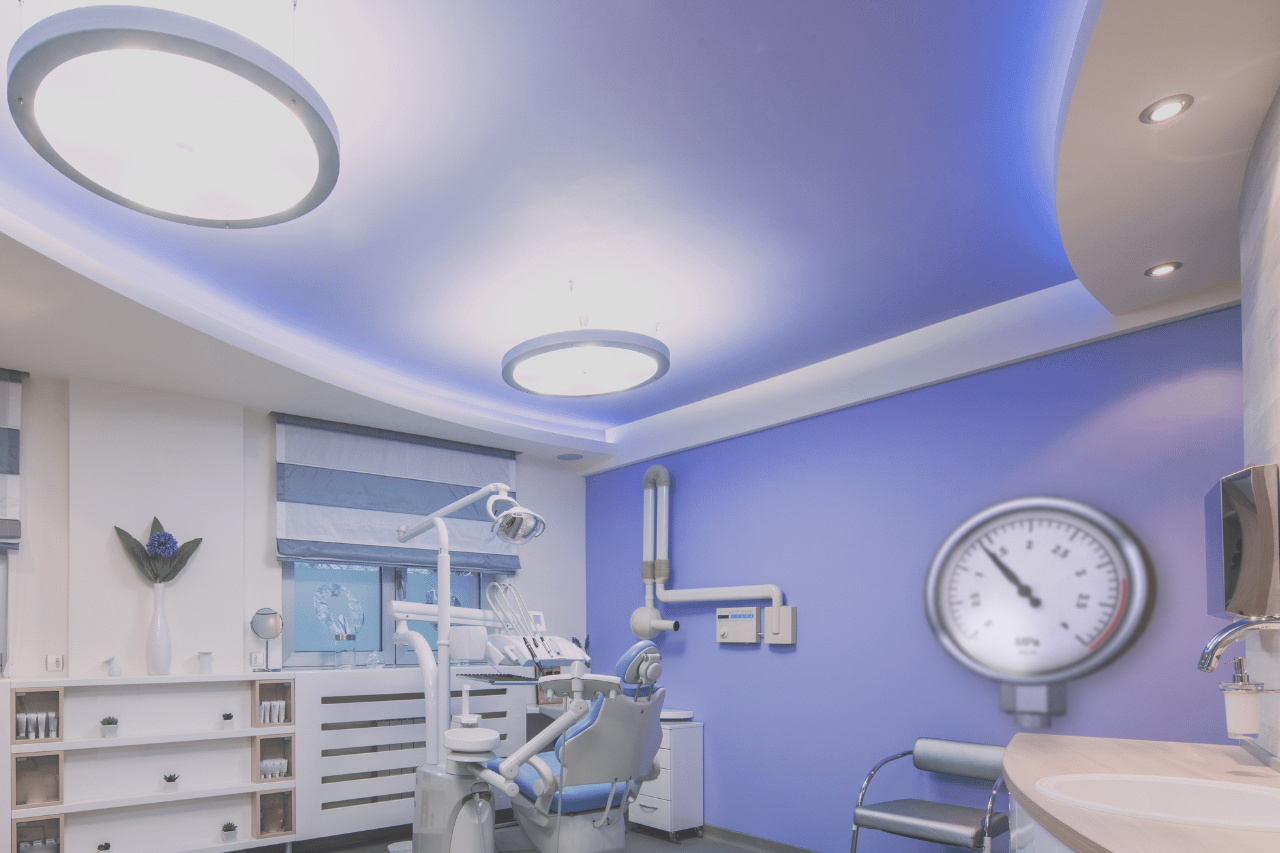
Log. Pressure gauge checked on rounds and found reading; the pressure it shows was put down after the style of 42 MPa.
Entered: 1.4 MPa
